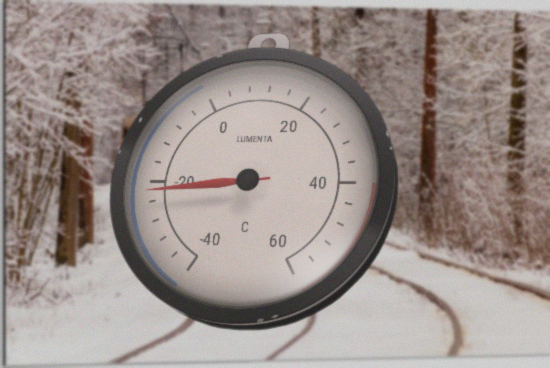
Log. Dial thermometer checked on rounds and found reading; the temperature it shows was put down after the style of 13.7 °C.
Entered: -22 °C
